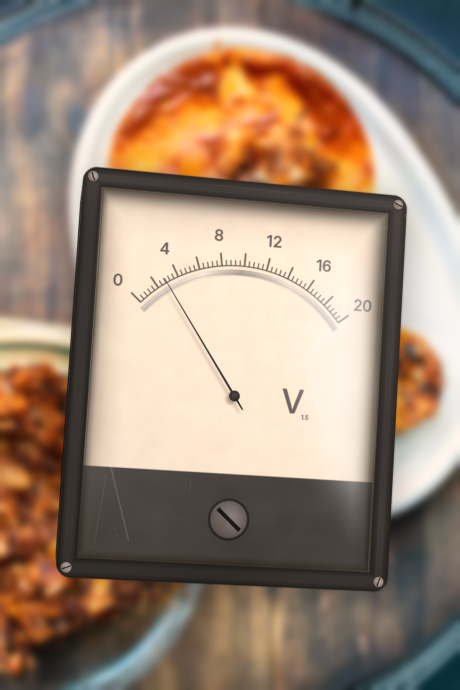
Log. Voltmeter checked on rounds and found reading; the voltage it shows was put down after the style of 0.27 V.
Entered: 2.8 V
